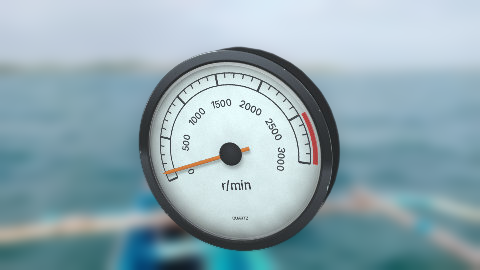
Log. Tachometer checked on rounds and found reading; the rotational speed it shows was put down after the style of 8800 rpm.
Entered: 100 rpm
